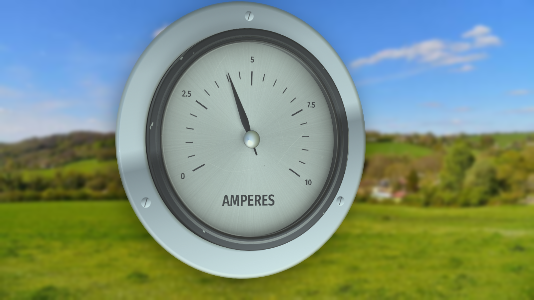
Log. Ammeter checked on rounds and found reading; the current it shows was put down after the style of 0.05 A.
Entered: 4 A
